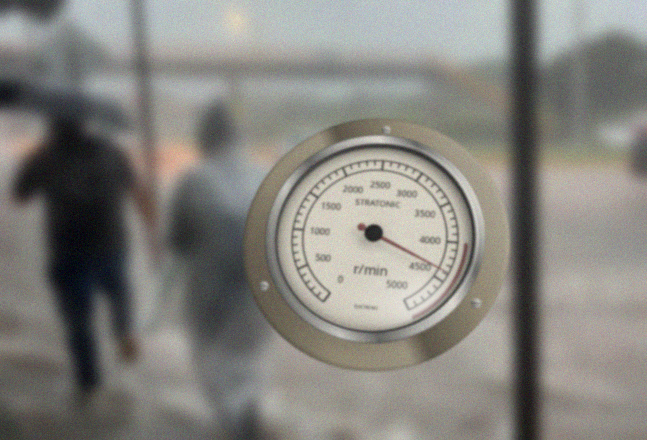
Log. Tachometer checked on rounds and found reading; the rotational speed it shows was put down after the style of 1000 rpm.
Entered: 4400 rpm
